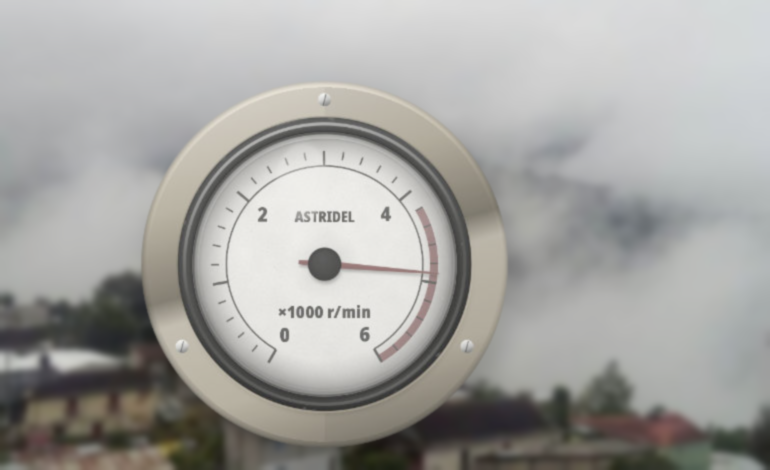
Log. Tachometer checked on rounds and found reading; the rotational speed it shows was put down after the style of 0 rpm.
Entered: 4900 rpm
